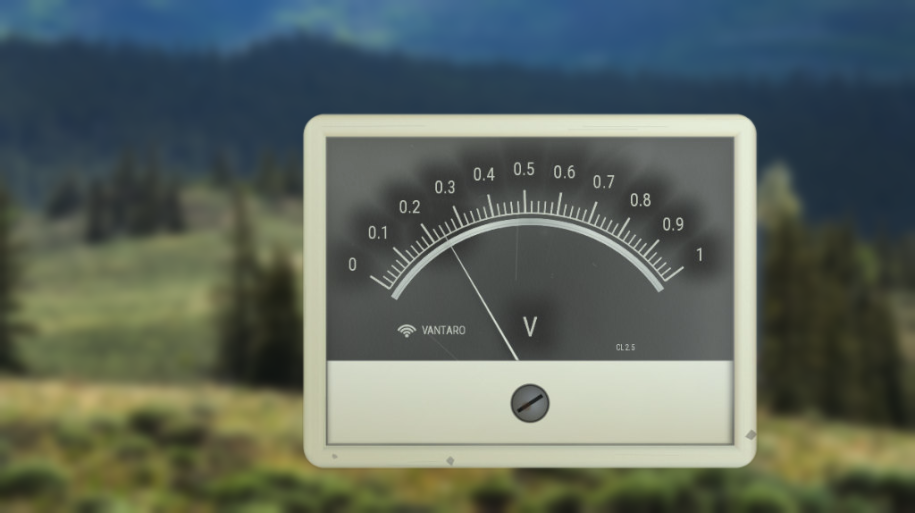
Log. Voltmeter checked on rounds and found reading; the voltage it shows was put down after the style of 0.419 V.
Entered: 0.24 V
